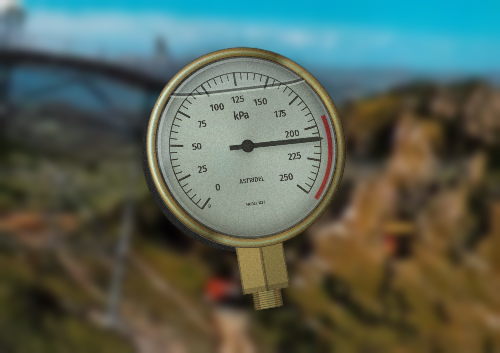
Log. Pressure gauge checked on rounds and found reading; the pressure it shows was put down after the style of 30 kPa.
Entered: 210 kPa
